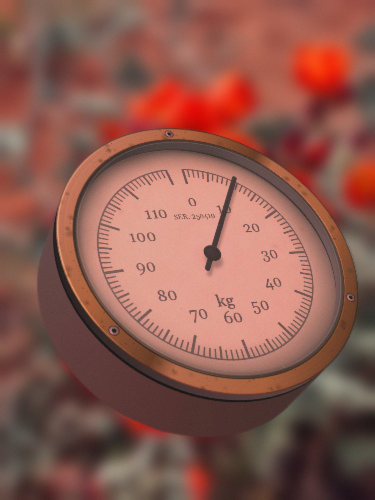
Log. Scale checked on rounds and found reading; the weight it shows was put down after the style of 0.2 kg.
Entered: 10 kg
